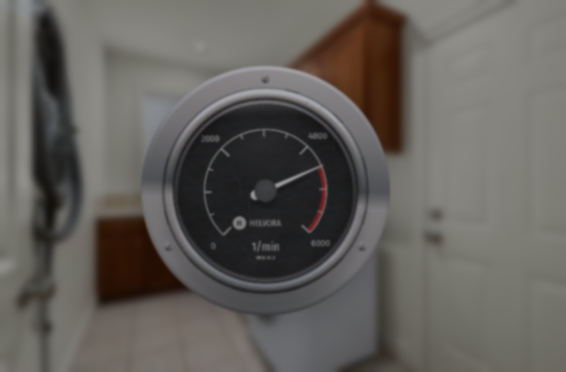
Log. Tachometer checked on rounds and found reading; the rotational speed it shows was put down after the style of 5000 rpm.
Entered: 4500 rpm
